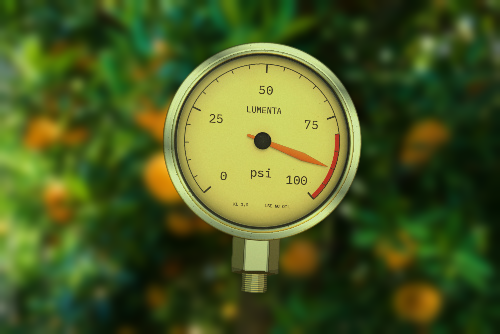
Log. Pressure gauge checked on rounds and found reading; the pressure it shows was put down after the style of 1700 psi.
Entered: 90 psi
